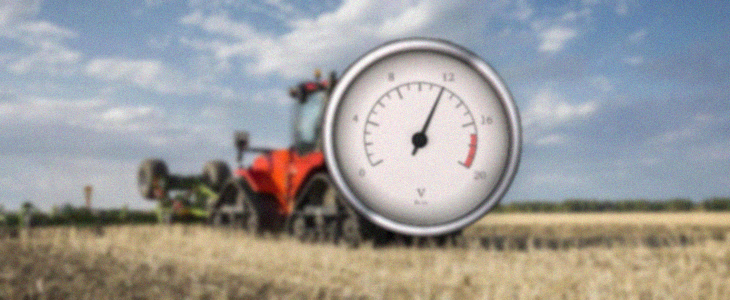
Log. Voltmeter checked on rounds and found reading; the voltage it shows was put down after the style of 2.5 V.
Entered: 12 V
